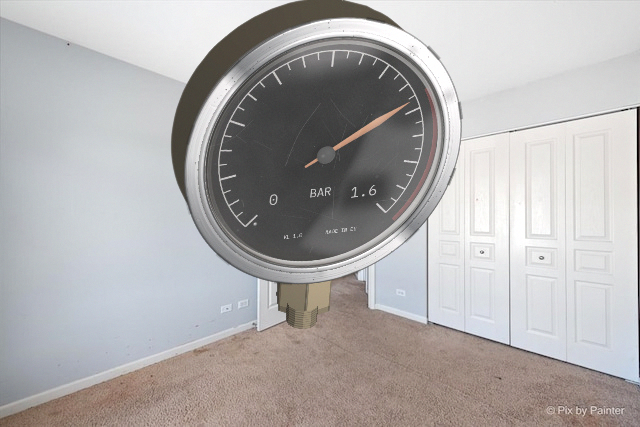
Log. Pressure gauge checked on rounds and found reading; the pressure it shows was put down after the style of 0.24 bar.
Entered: 1.15 bar
